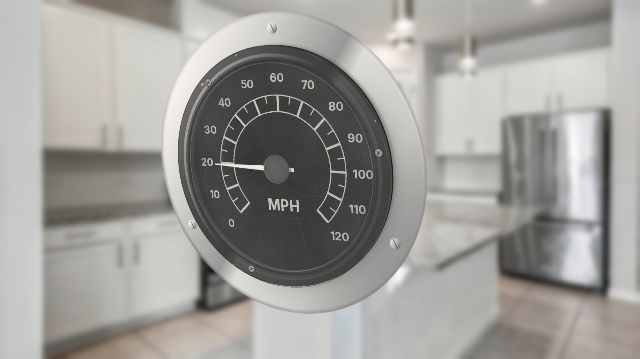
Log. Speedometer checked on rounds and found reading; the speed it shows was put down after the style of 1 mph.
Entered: 20 mph
